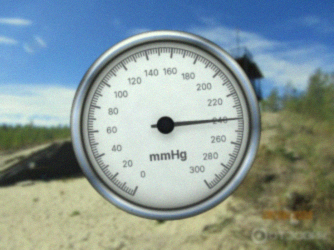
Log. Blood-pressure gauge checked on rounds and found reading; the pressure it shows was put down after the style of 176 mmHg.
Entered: 240 mmHg
